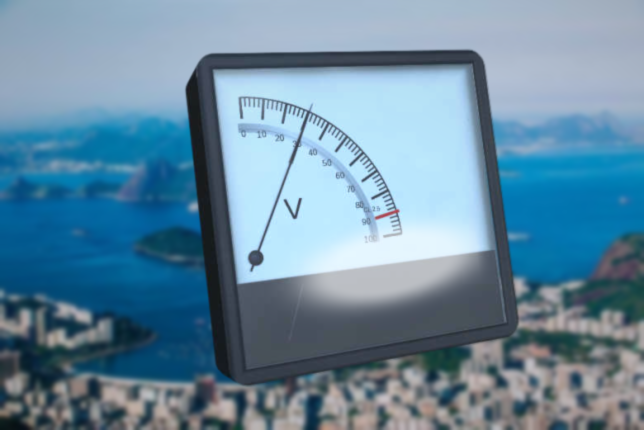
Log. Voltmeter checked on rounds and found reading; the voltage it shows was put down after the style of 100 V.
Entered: 30 V
